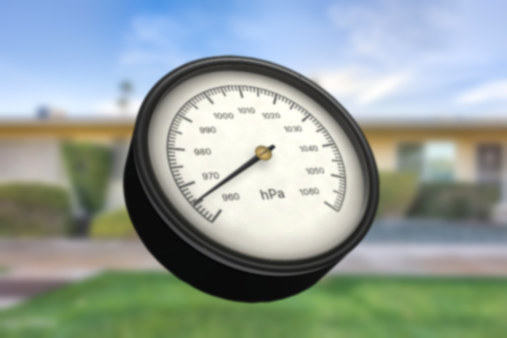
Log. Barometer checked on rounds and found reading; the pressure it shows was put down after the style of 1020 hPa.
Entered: 965 hPa
